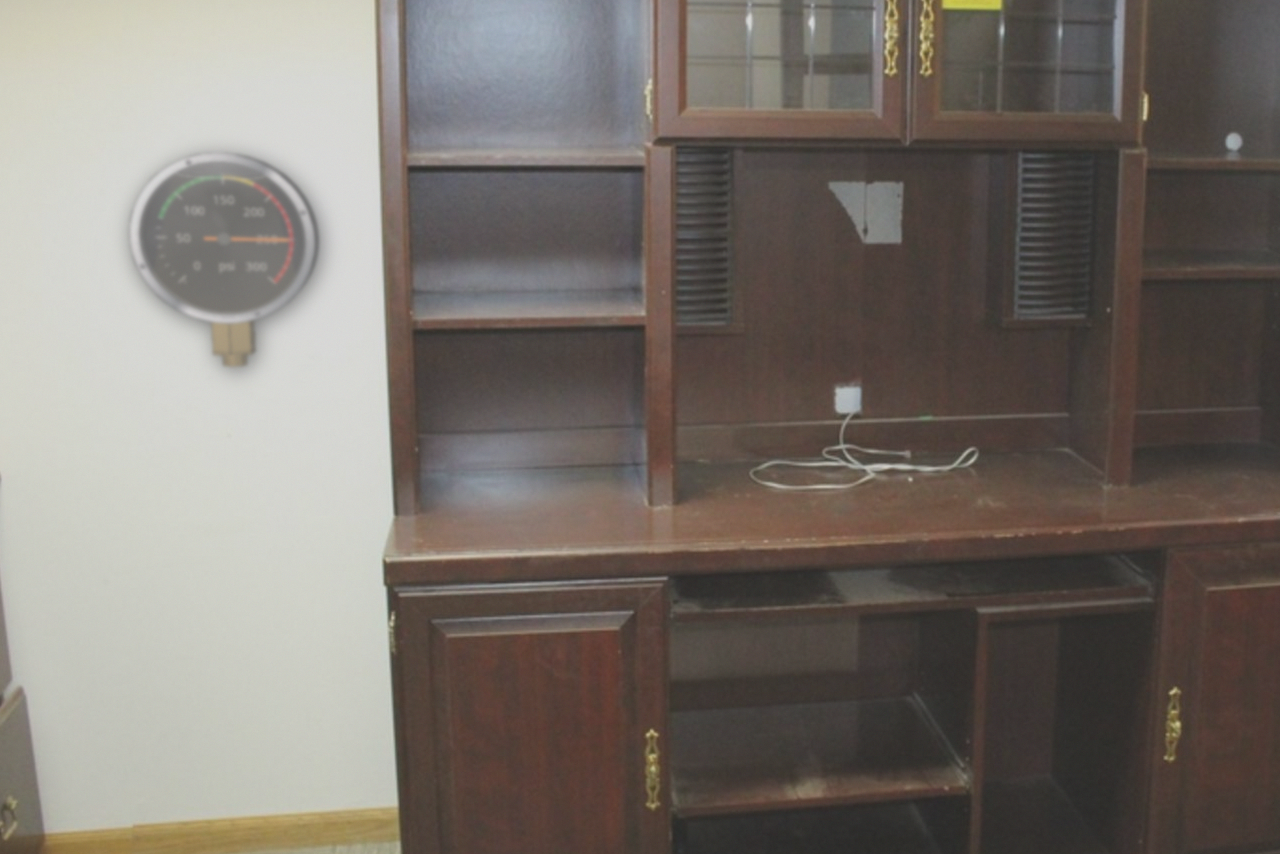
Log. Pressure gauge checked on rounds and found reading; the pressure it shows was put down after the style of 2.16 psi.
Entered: 250 psi
